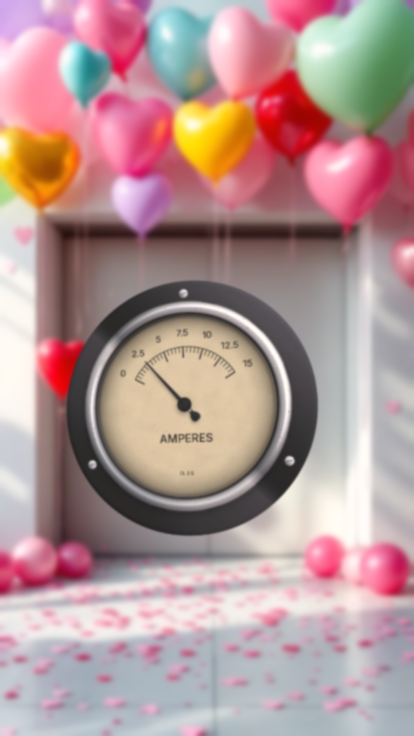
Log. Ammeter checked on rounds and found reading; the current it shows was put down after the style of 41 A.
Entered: 2.5 A
